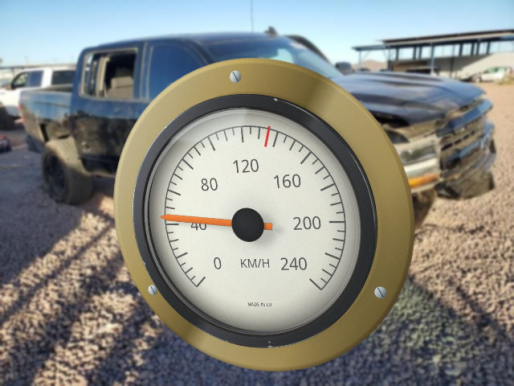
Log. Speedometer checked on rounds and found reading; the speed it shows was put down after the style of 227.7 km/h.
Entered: 45 km/h
